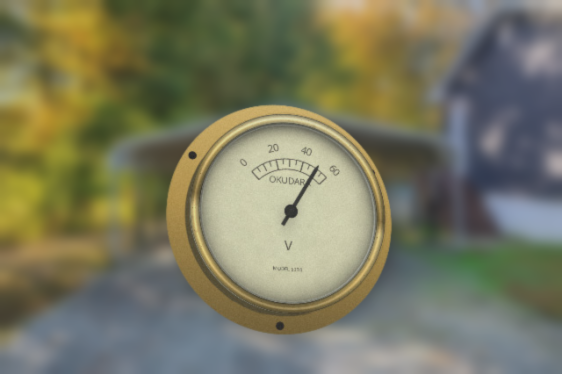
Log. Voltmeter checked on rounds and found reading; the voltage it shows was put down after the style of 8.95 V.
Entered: 50 V
